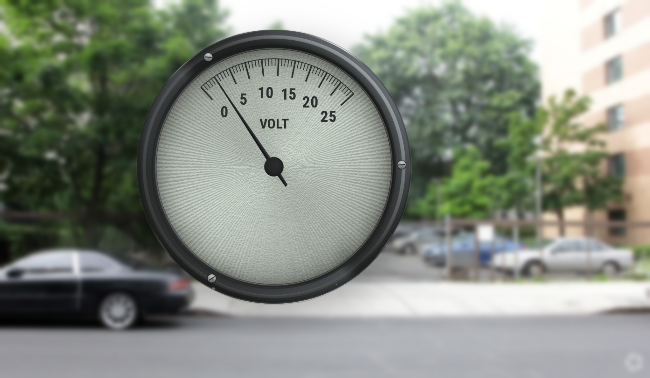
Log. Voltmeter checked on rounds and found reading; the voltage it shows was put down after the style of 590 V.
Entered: 2.5 V
